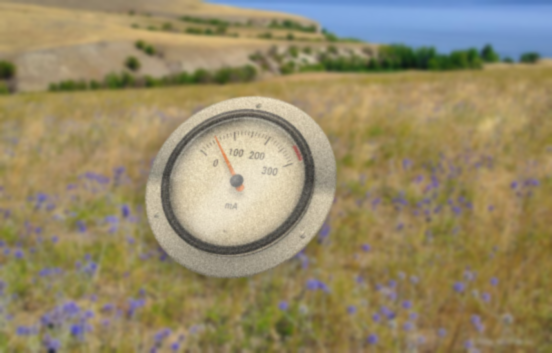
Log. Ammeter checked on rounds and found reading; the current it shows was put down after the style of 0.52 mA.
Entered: 50 mA
